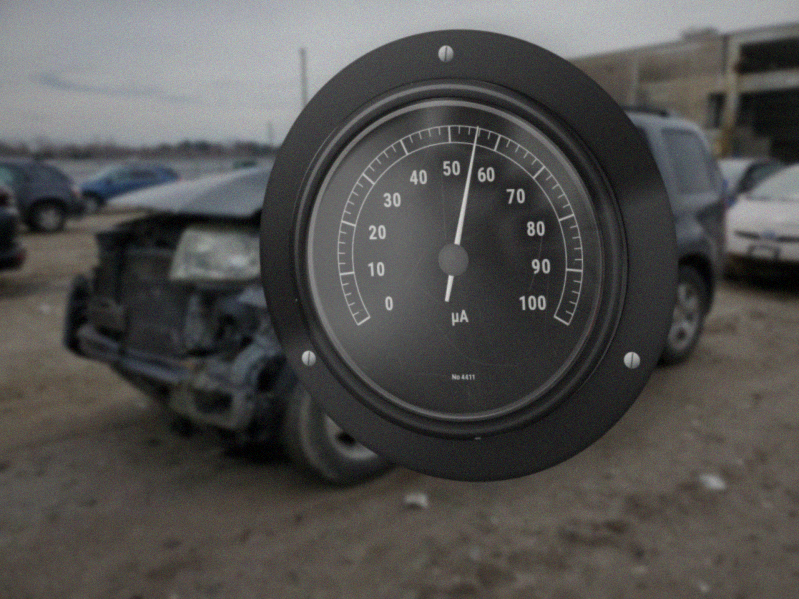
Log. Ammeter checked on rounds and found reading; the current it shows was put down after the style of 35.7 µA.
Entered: 56 µA
